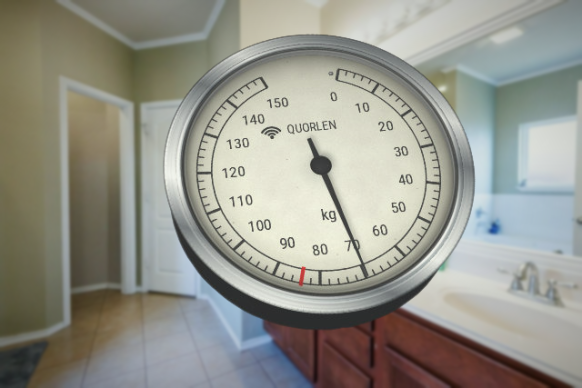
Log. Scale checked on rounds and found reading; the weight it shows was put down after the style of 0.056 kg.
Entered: 70 kg
